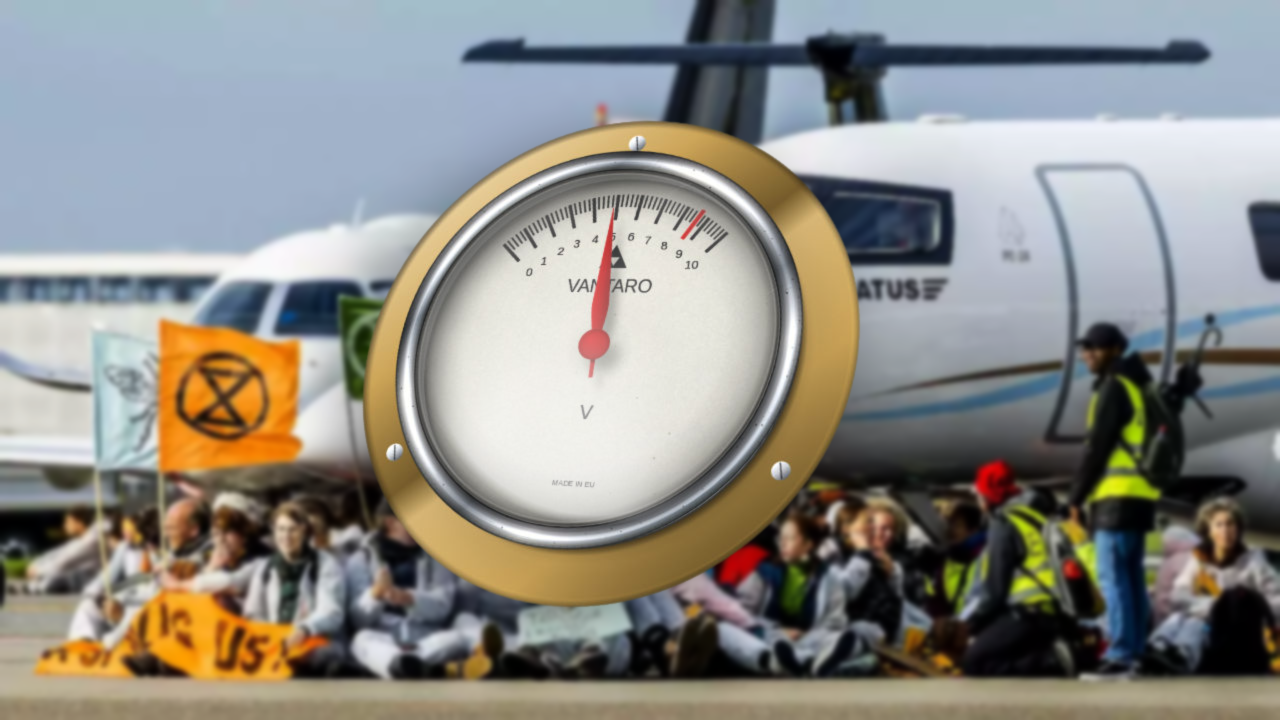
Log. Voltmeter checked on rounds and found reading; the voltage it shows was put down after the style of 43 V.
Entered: 5 V
